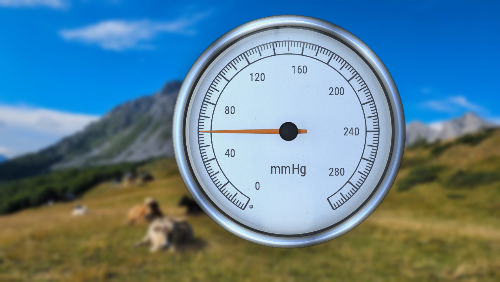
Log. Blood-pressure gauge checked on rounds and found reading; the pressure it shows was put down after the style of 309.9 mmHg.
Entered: 60 mmHg
